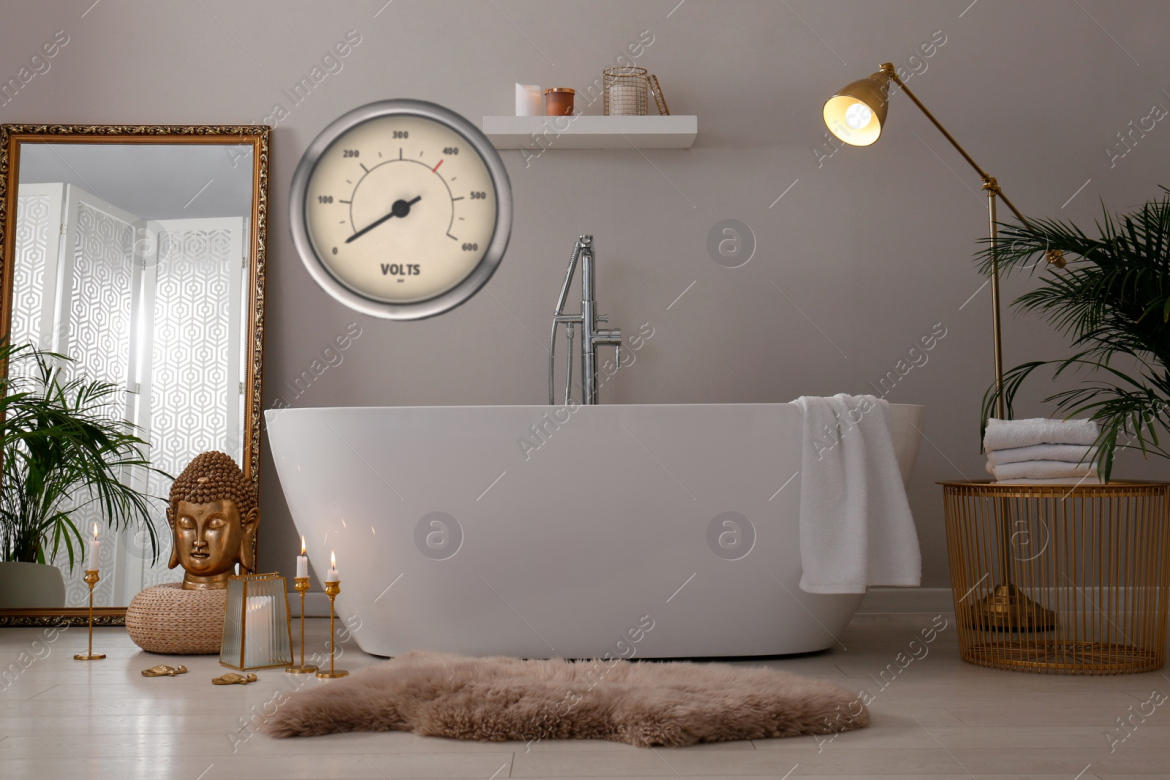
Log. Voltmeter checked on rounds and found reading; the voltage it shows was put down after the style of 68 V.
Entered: 0 V
